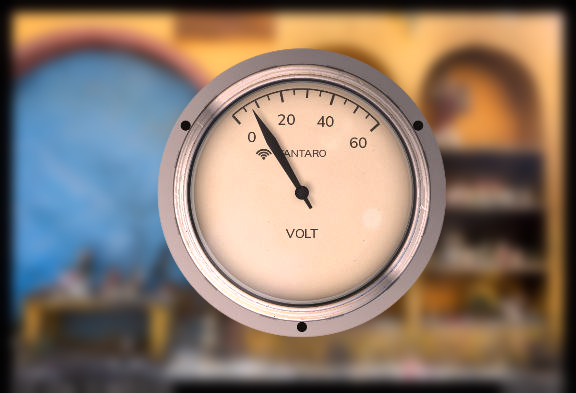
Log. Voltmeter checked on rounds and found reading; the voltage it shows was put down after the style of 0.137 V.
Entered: 7.5 V
